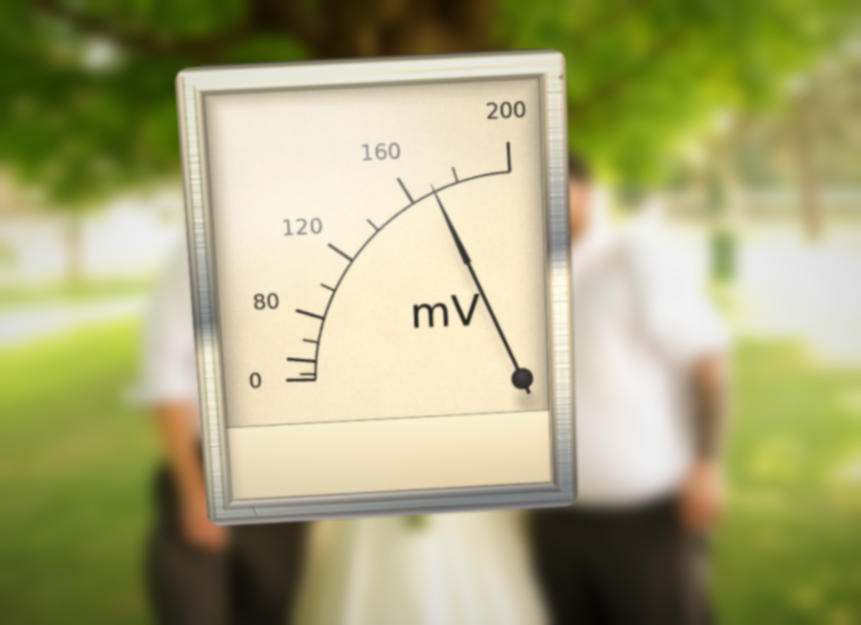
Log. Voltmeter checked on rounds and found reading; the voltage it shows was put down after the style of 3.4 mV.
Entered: 170 mV
